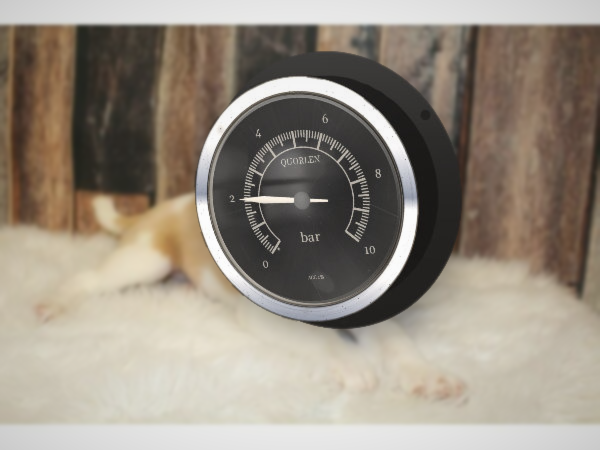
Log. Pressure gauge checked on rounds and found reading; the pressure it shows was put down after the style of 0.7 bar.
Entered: 2 bar
